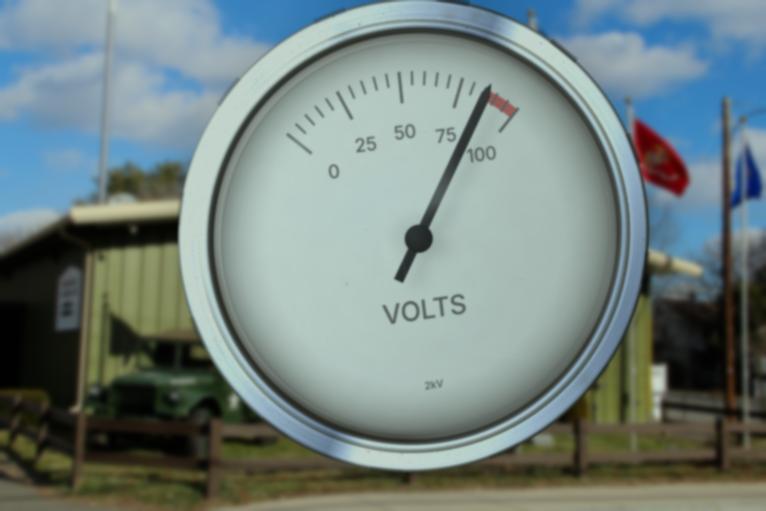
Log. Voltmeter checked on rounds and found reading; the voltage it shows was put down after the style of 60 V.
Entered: 85 V
